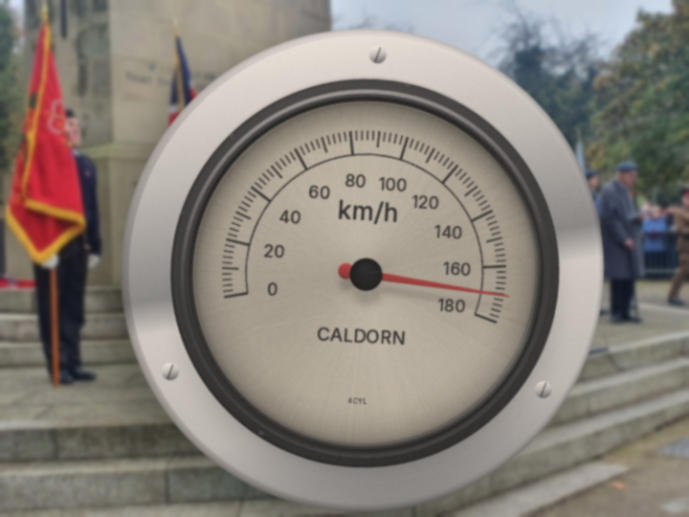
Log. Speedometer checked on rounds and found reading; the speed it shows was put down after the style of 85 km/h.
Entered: 170 km/h
